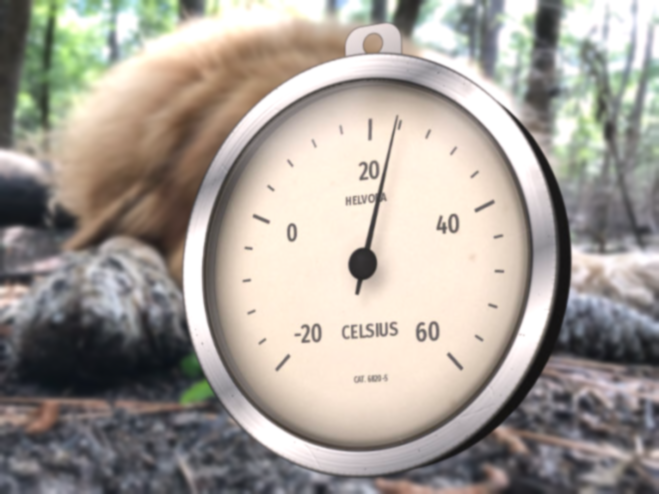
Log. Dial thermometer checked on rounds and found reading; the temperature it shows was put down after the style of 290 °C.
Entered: 24 °C
